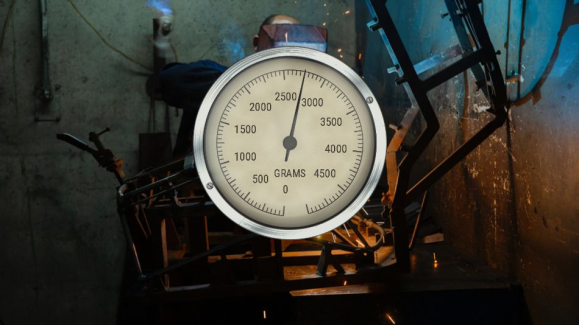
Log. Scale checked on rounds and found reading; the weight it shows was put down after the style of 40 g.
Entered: 2750 g
